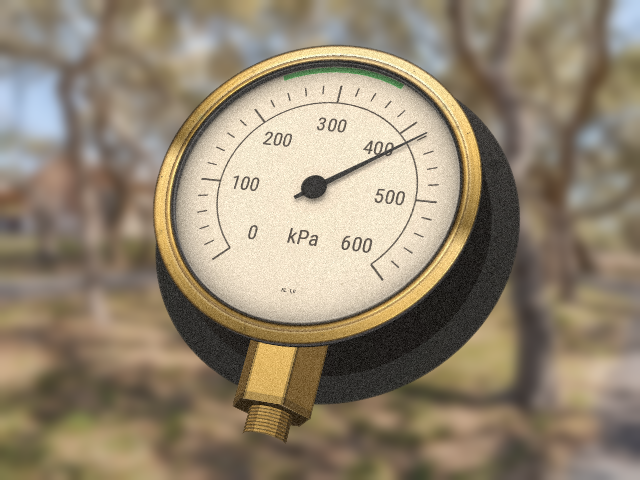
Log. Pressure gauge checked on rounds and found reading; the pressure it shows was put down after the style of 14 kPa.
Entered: 420 kPa
